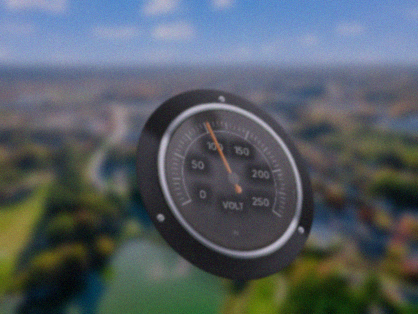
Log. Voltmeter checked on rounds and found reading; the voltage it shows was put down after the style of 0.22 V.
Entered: 100 V
